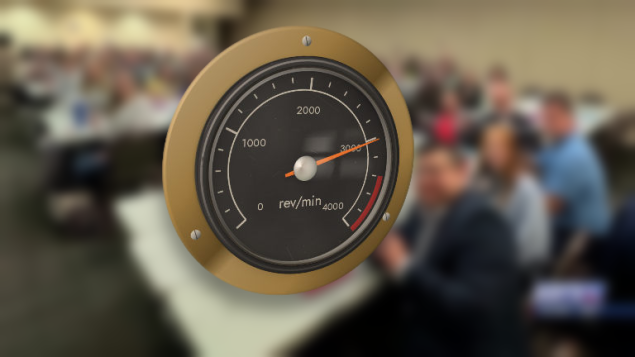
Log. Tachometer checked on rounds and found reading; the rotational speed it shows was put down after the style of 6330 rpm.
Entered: 3000 rpm
